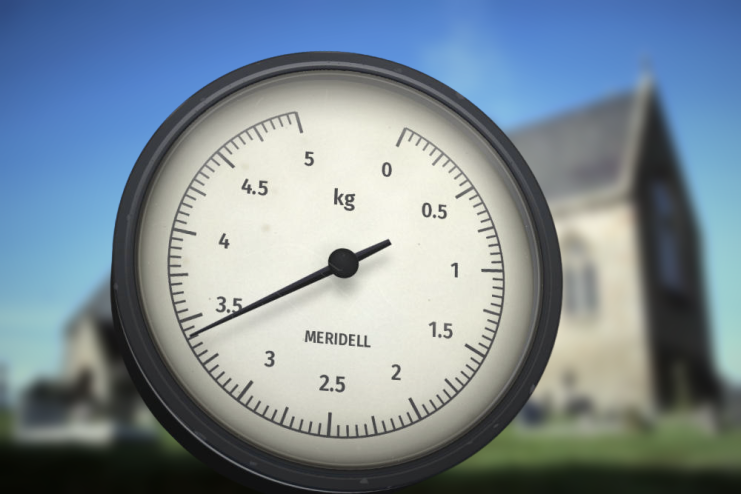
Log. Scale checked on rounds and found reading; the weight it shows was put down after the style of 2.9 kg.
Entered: 3.4 kg
